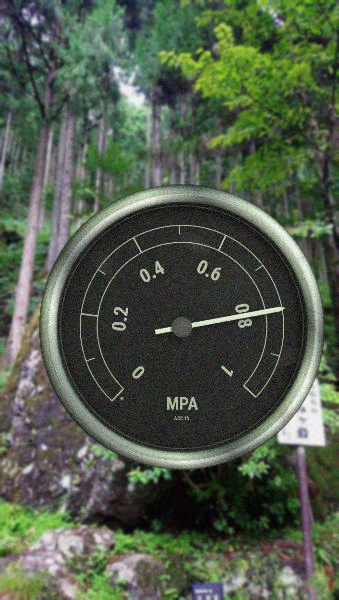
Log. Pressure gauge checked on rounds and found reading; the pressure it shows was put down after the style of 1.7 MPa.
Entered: 0.8 MPa
